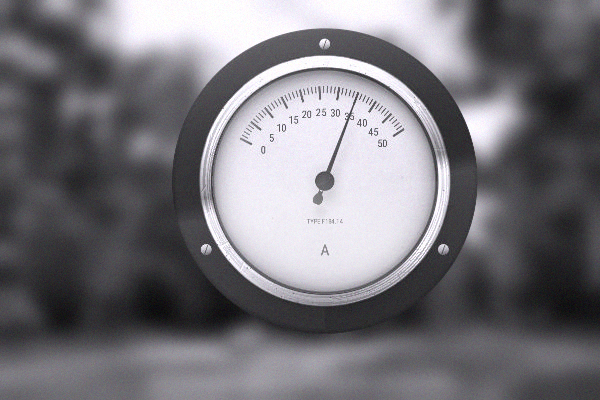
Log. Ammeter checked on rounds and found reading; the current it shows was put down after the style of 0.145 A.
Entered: 35 A
